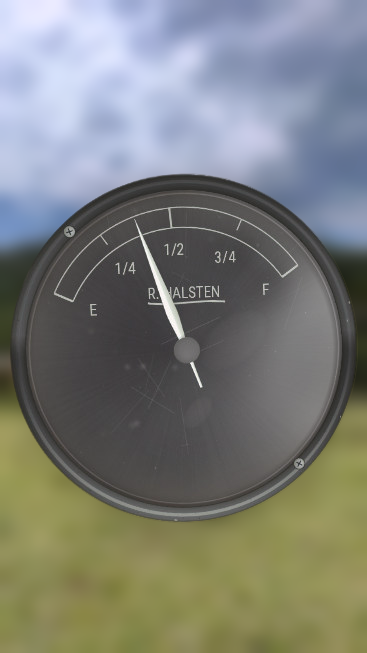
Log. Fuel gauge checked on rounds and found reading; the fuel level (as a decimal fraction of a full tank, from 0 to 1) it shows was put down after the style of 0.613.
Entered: 0.375
